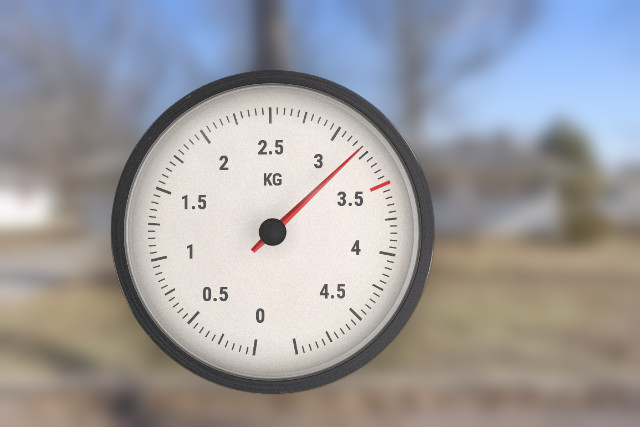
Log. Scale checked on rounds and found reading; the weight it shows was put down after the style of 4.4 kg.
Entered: 3.2 kg
